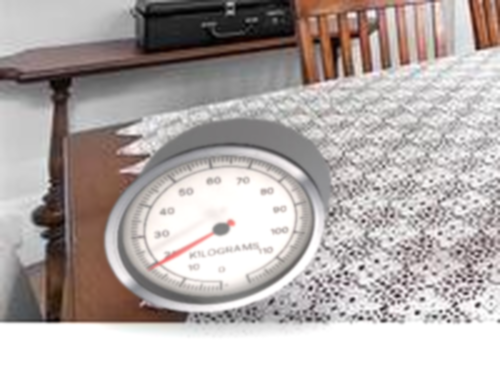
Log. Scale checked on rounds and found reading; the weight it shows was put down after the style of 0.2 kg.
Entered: 20 kg
